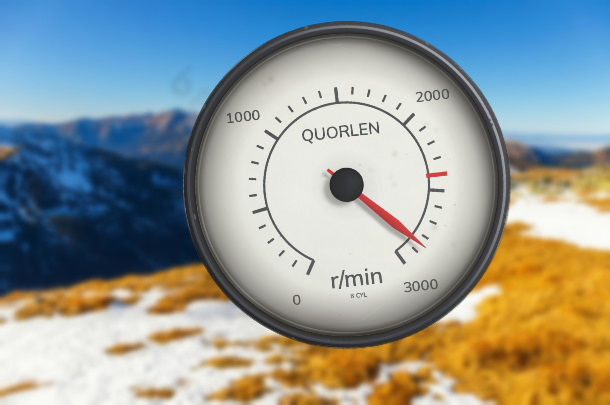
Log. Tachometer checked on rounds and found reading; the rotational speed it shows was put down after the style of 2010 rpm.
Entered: 2850 rpm
